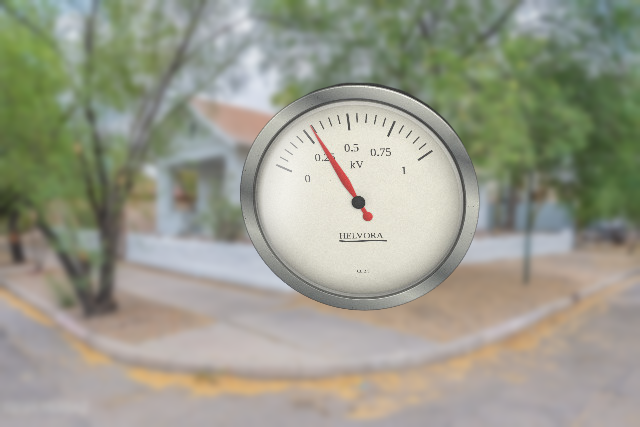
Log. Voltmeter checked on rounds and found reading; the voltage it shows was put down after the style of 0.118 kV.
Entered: 0.3 kV
